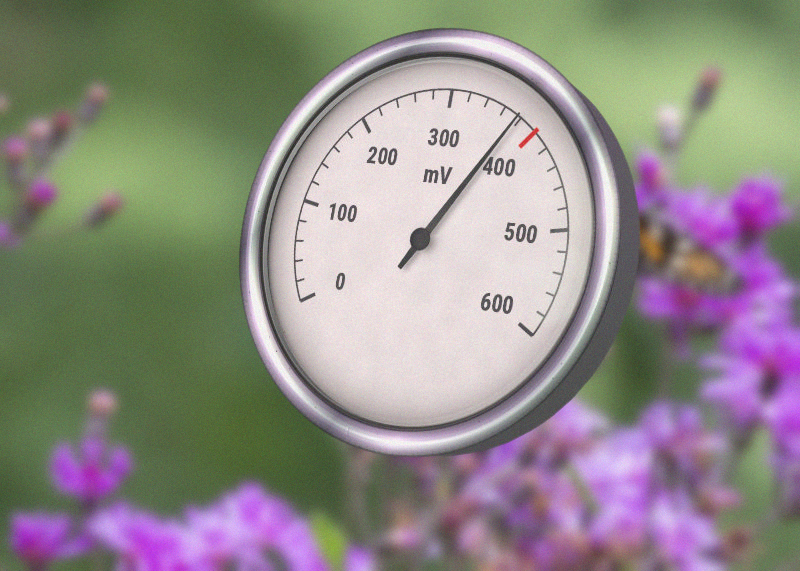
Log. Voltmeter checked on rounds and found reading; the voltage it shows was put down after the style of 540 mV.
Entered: 380 mV
